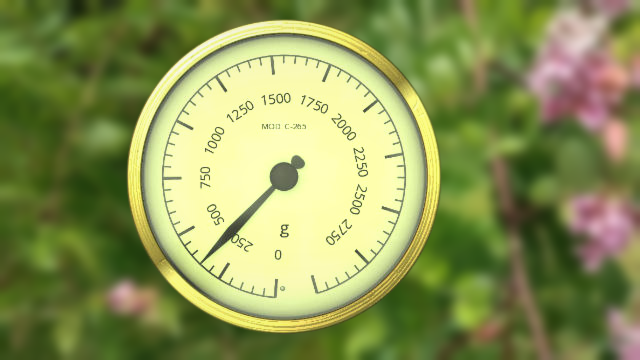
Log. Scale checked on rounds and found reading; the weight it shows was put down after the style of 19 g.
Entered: 350 g
